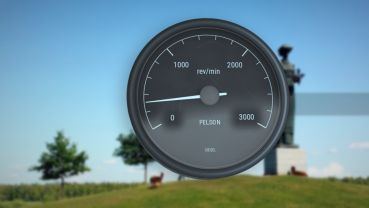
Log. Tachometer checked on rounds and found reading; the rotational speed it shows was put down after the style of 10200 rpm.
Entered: 300 rpm
